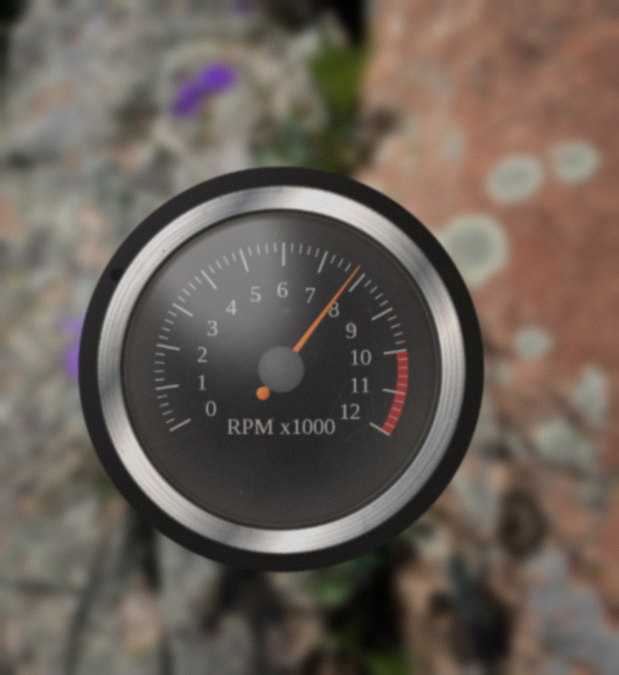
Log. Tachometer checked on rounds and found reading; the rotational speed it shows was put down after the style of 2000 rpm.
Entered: 7800 rpm
